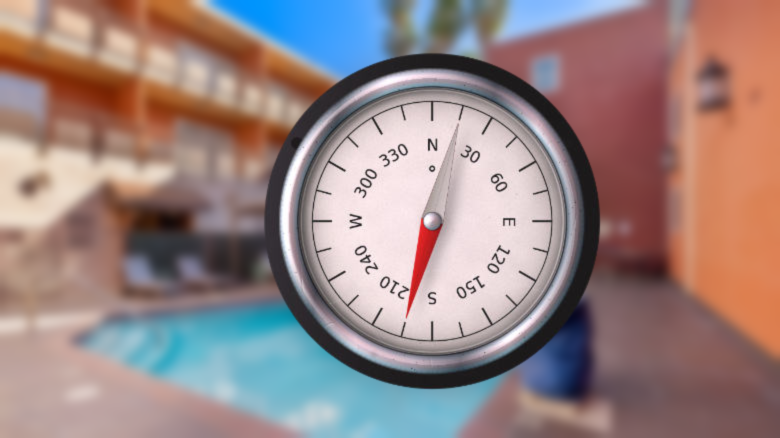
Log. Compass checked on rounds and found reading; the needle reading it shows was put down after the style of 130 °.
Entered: 195 °
